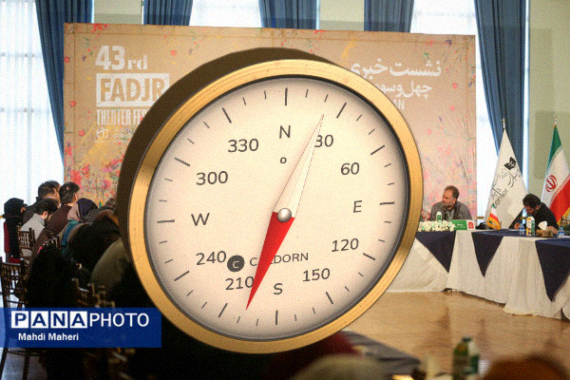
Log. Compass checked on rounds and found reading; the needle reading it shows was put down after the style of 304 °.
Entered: 200 °
